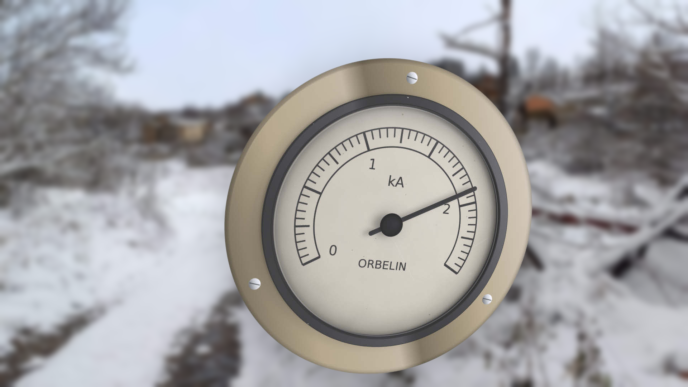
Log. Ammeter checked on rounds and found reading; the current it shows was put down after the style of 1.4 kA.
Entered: 1.9 kA
